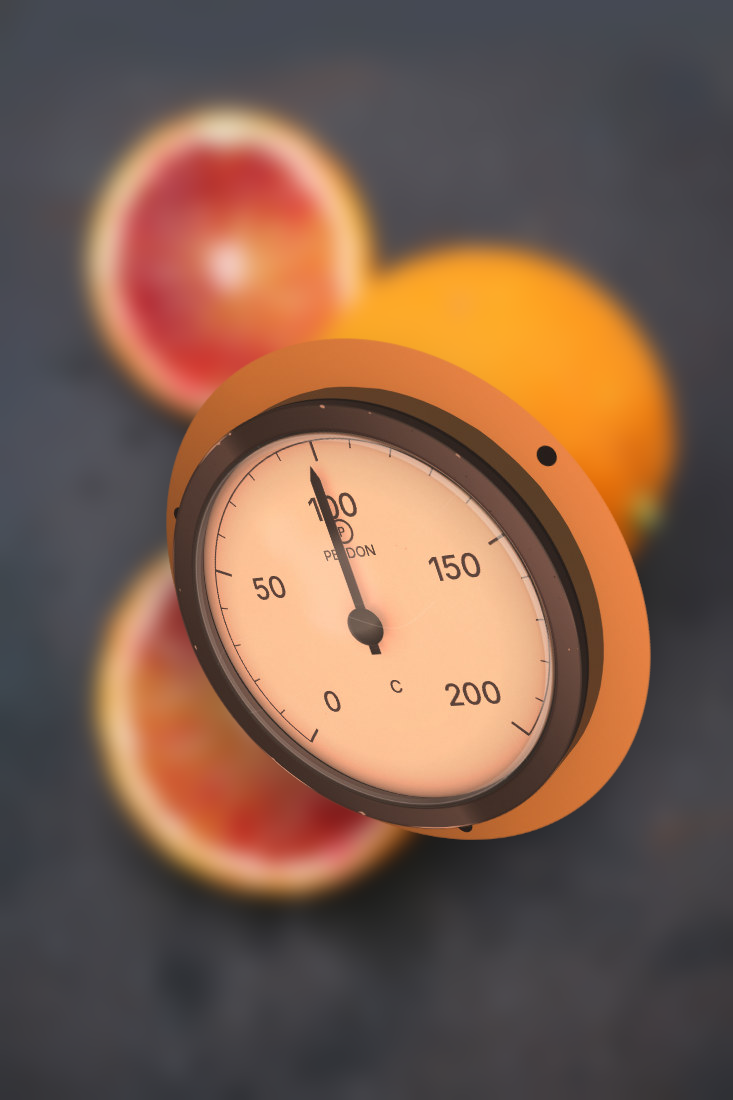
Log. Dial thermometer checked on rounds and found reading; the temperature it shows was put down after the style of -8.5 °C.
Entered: 100 °C
